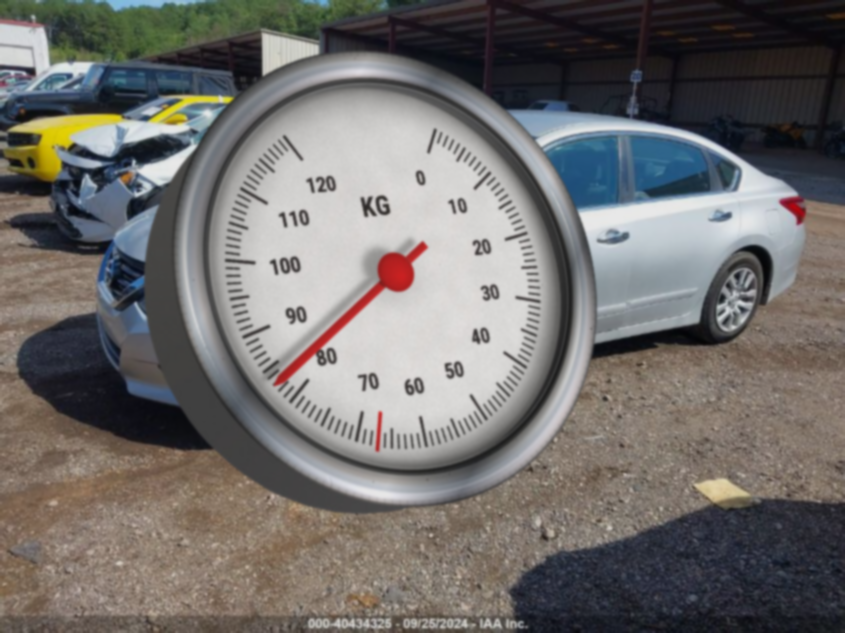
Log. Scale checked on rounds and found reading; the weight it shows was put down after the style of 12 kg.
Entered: 83 kg
